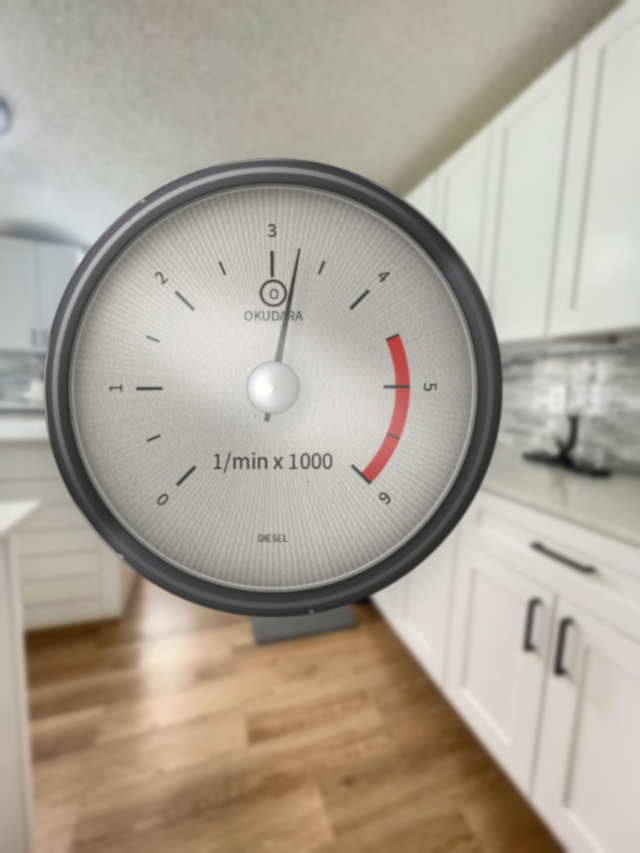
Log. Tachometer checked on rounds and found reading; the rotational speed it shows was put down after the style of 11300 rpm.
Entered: 3250 rpm
